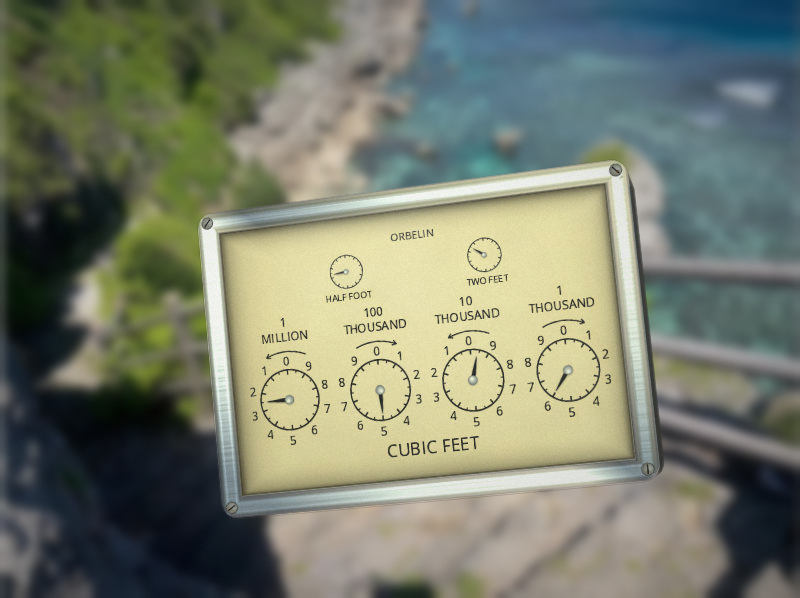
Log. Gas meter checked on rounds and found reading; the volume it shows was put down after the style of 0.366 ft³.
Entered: 249600 ft³
